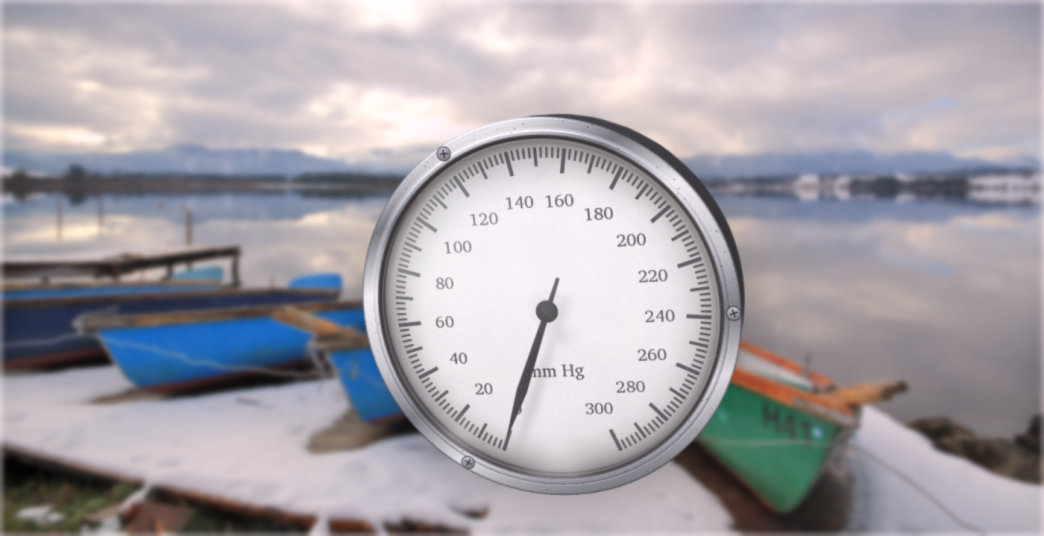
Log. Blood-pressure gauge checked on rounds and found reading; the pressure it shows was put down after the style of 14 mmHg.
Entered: 0 mmHg
